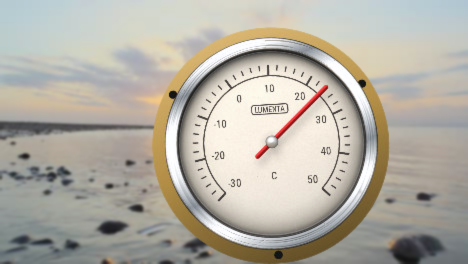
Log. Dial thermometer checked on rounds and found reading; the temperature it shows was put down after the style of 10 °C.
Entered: 24 °C
